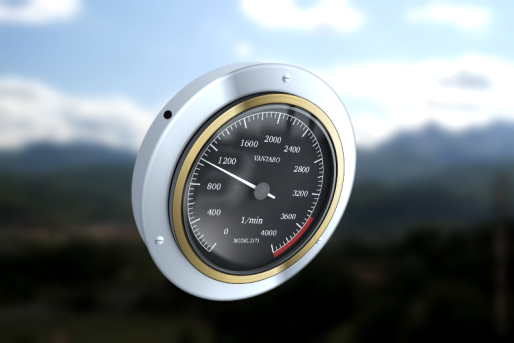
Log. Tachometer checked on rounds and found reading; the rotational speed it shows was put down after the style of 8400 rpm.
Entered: 1050 rpm
